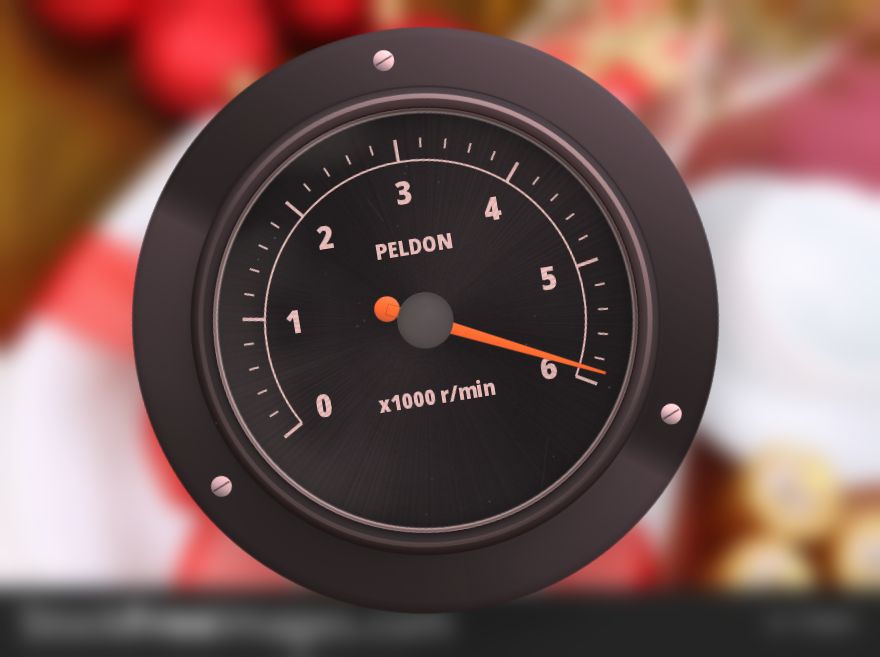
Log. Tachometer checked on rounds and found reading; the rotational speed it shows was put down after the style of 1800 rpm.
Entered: 5900 rpm
